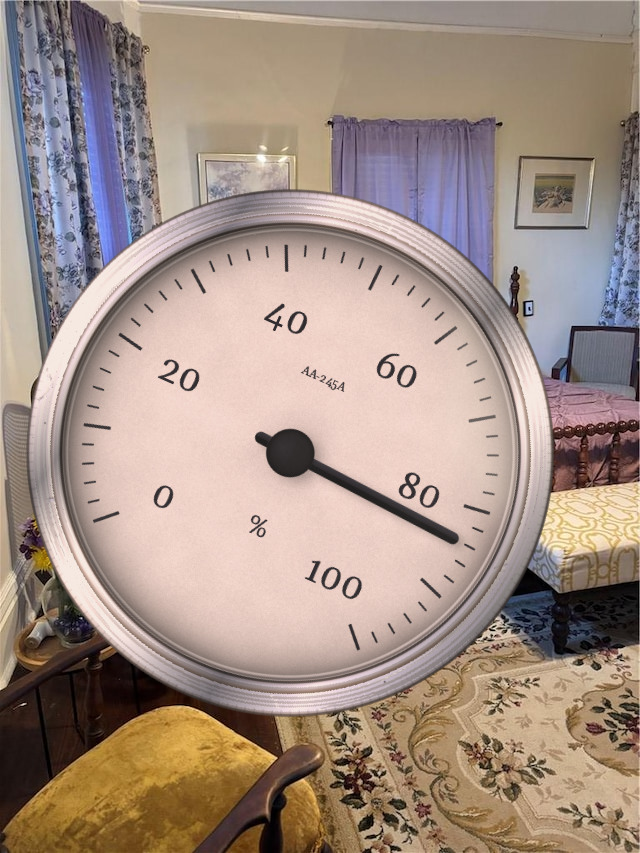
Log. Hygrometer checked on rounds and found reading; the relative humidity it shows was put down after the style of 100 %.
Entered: 84 %
